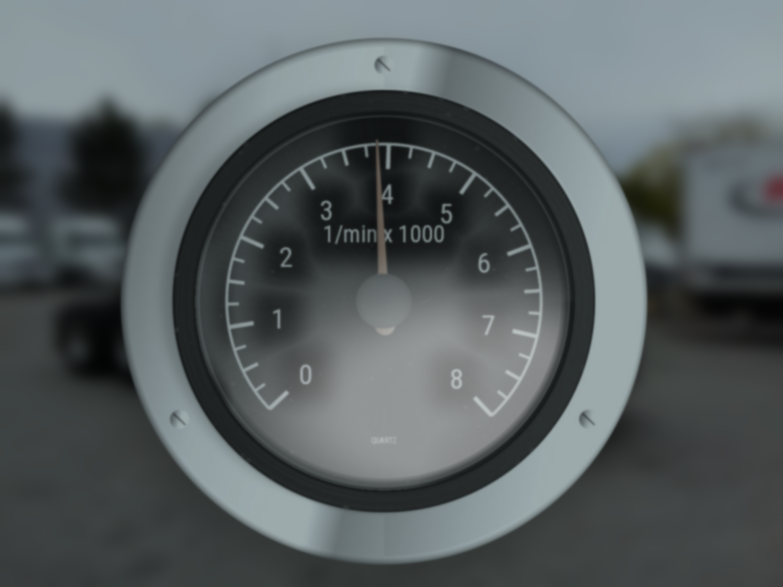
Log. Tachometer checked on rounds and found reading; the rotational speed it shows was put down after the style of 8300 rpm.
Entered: 3875 rpm
